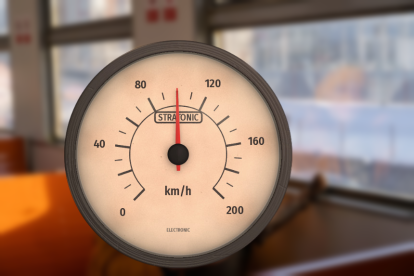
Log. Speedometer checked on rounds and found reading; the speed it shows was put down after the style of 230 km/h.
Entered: 100 km/h
